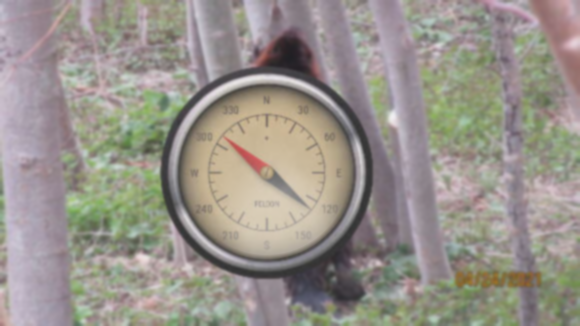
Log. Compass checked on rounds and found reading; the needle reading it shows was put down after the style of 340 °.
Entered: 310 °
